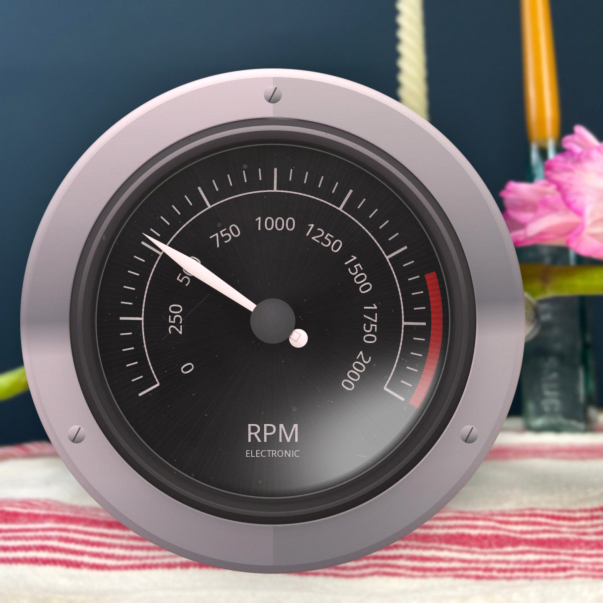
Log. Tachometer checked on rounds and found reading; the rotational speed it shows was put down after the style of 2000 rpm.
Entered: 525 rpm
